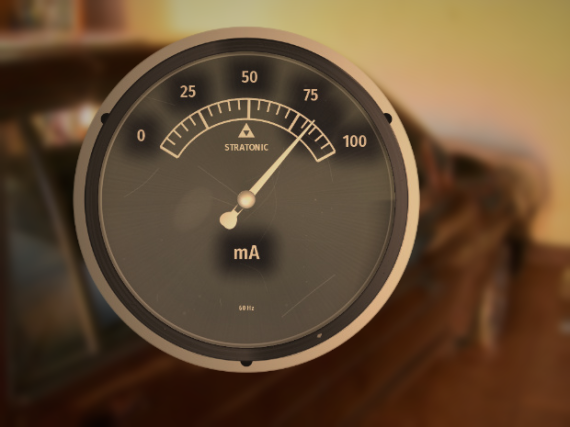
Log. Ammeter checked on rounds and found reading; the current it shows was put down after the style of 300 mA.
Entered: 82.5 mA
